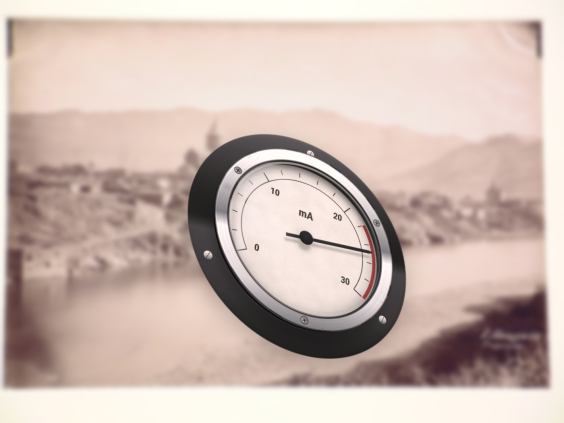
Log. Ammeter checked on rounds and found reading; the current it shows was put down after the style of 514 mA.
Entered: 25 mA
